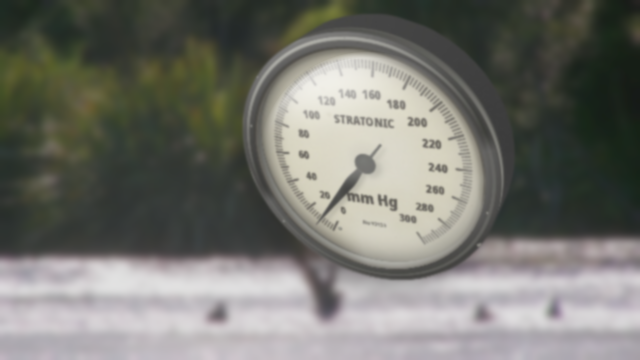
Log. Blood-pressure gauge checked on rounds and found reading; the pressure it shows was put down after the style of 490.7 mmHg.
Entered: 10 mmHg
